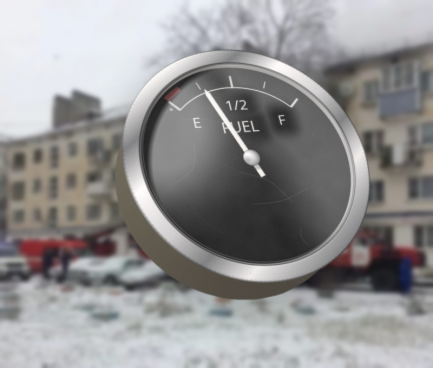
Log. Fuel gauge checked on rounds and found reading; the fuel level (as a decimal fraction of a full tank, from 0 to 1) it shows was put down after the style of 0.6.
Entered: 0.25
